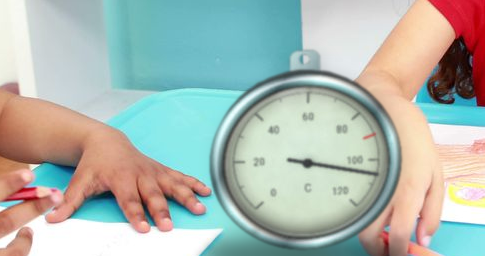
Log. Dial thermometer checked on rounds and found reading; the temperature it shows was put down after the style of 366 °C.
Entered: 105 °C
